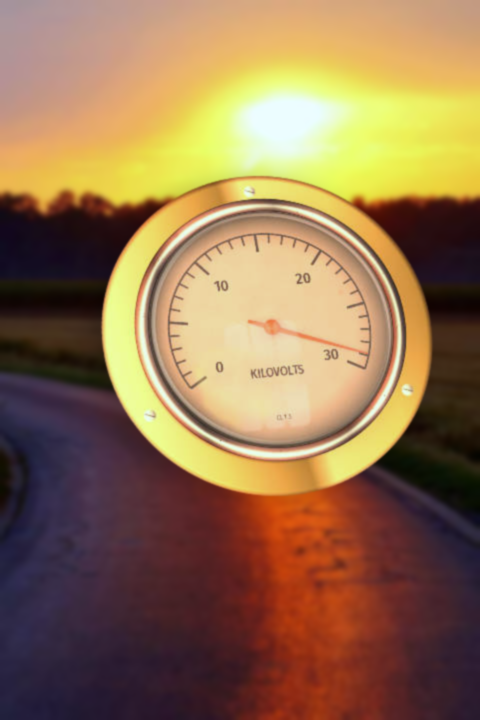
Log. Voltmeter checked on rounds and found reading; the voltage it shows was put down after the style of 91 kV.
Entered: 29 kV
